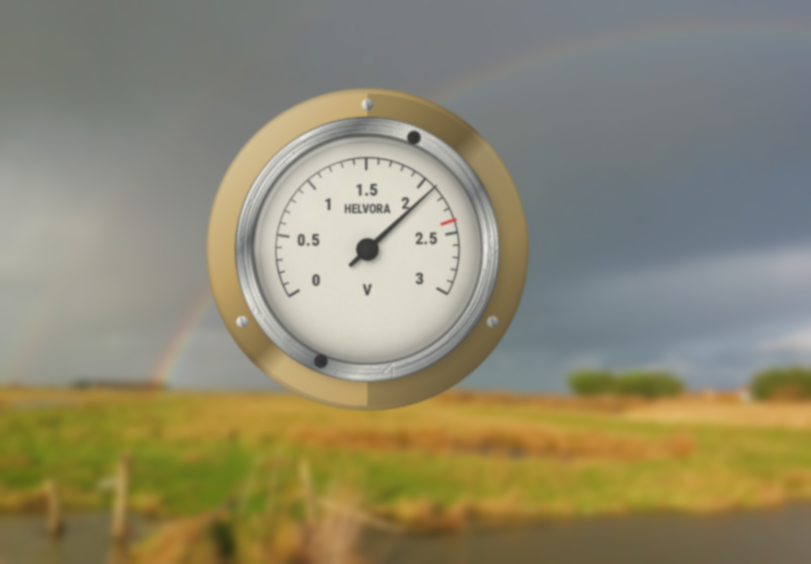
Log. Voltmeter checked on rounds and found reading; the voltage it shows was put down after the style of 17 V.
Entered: 2.1 V
